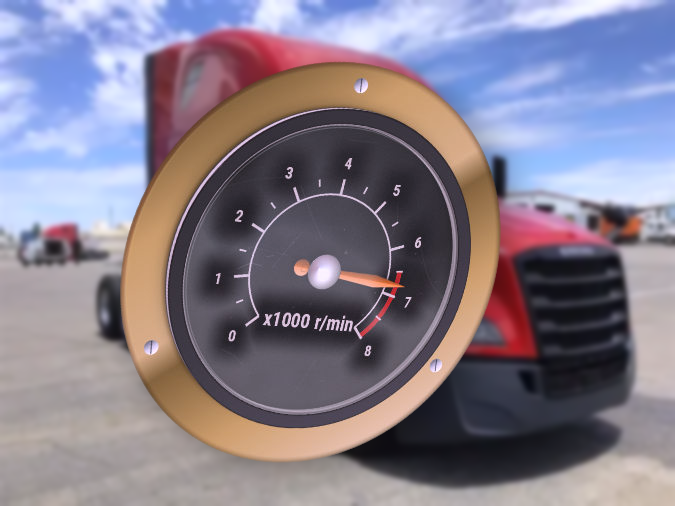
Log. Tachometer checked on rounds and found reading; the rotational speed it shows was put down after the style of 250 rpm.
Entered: 6750 rpm
